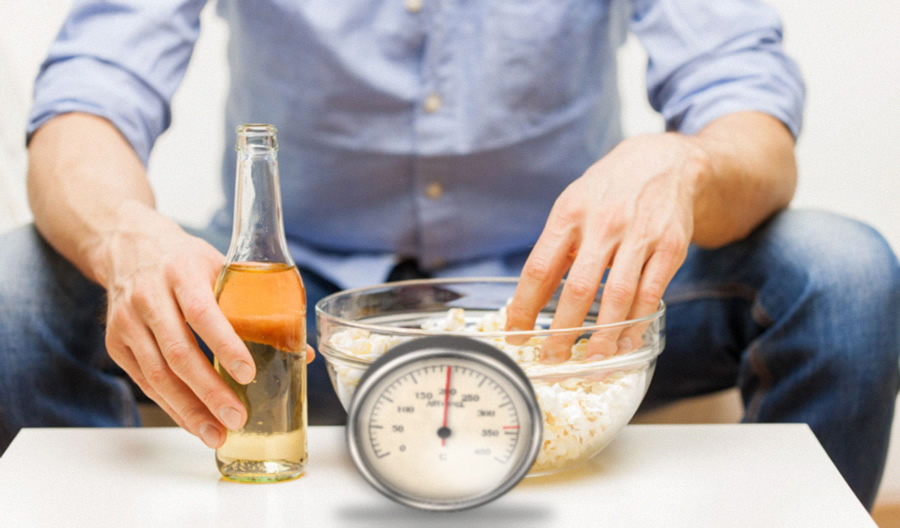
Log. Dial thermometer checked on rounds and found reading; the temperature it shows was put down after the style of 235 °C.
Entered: 200 °C
